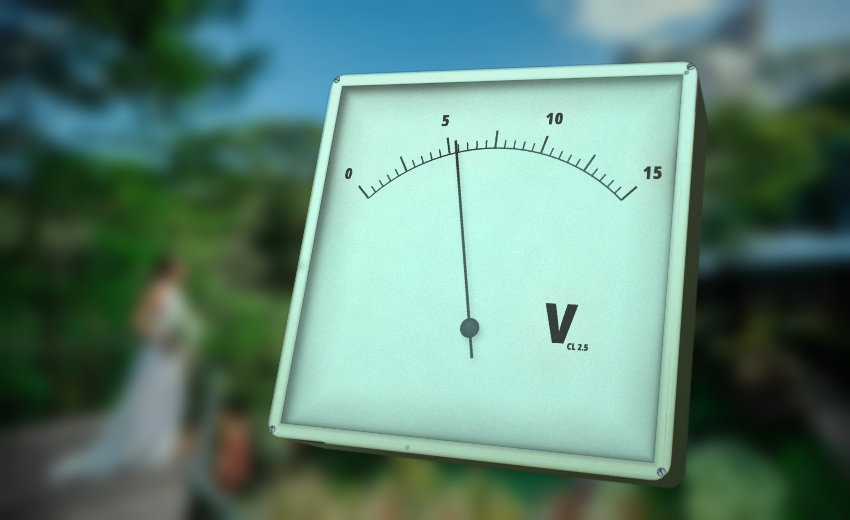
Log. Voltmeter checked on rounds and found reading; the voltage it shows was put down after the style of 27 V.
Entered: 5.5 V
